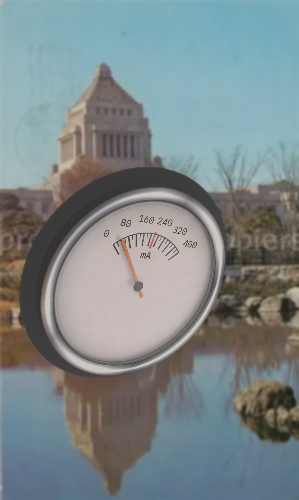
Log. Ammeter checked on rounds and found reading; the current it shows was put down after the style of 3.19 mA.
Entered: 40 mA
